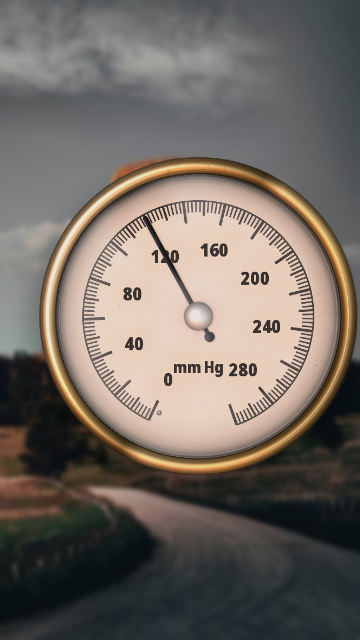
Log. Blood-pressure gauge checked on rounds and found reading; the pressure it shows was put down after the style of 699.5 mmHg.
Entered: 120 mmHg
